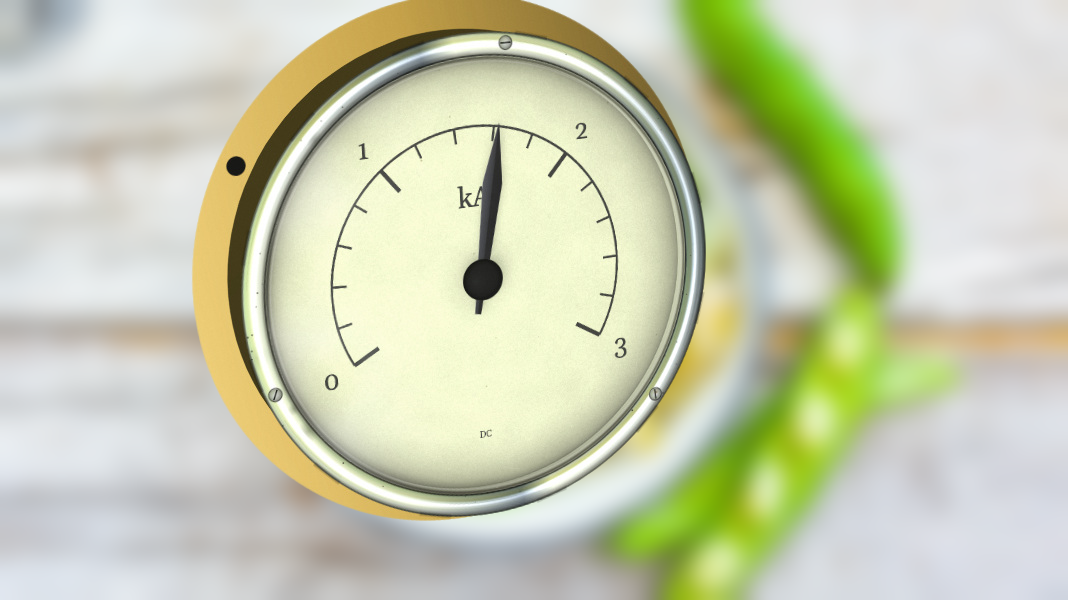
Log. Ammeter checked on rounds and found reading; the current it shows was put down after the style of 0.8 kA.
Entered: 1.6 kA
